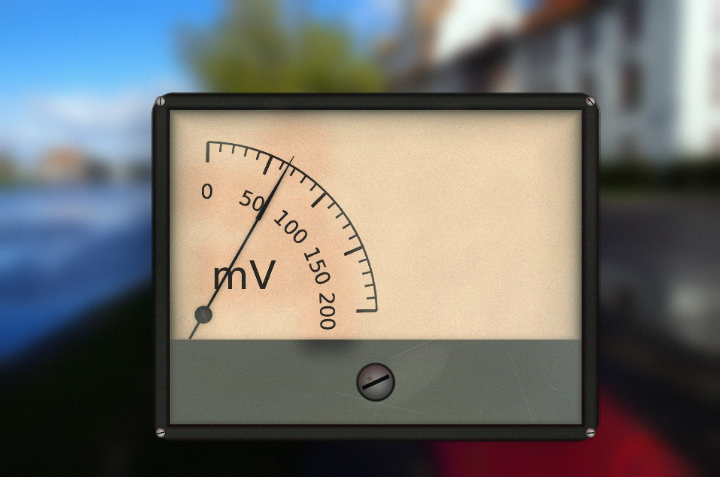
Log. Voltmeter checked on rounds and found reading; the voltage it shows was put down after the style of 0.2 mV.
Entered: 65 mV
